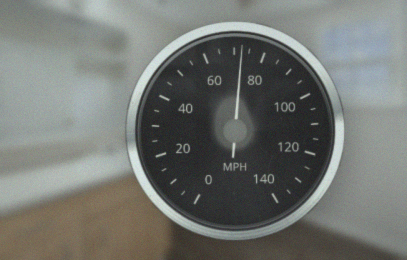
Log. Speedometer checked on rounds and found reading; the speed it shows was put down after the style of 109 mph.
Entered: 72.5 mph
